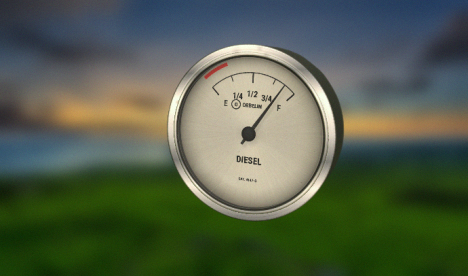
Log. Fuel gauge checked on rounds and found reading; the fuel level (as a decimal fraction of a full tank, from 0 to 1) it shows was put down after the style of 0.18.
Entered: 0.875
